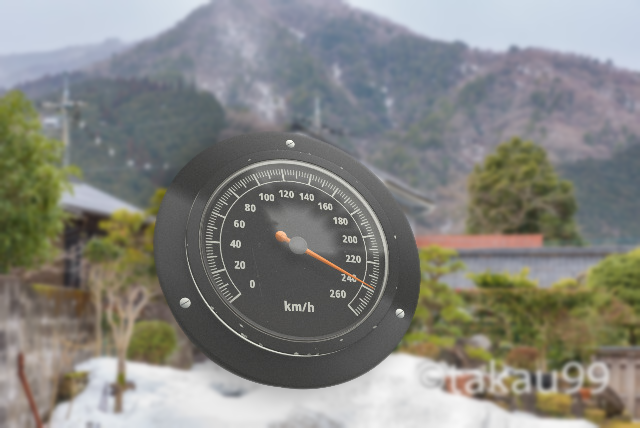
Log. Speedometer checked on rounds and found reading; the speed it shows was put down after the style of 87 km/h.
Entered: 240 km/h
